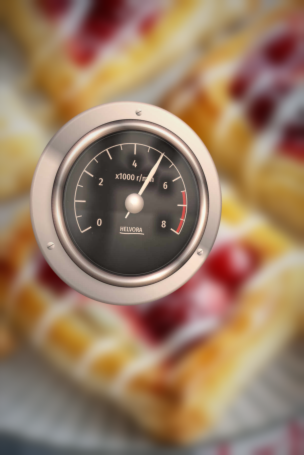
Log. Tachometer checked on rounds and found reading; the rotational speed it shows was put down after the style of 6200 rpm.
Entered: 5000 rpm
